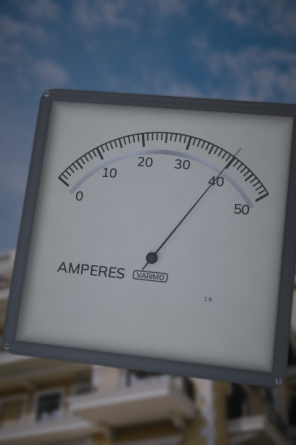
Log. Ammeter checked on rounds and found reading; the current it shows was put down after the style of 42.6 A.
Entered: 40 A
